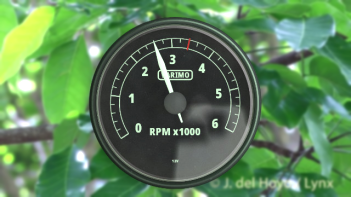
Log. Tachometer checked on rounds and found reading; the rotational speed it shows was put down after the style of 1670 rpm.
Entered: 2600 rpm
